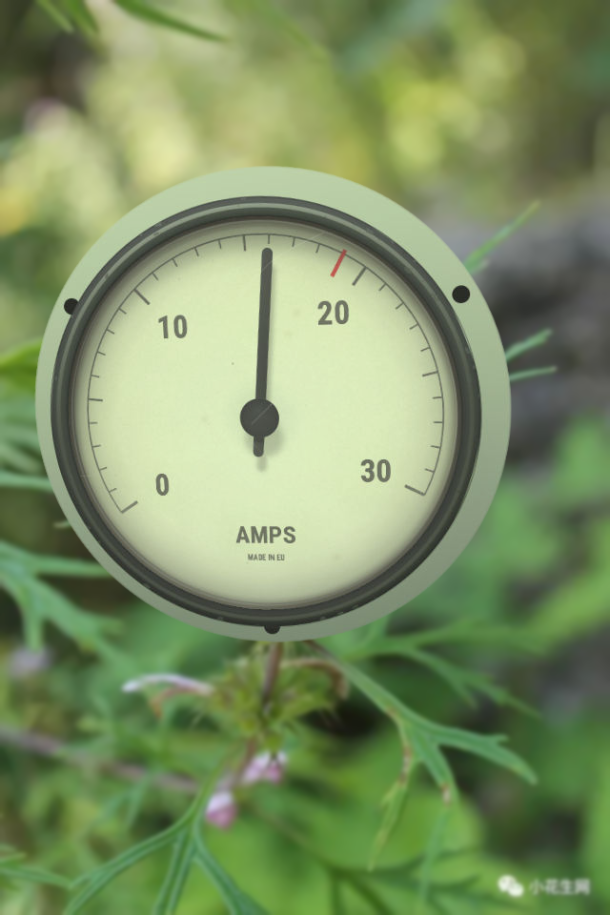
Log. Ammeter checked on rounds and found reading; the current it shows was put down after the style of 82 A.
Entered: 16 A
